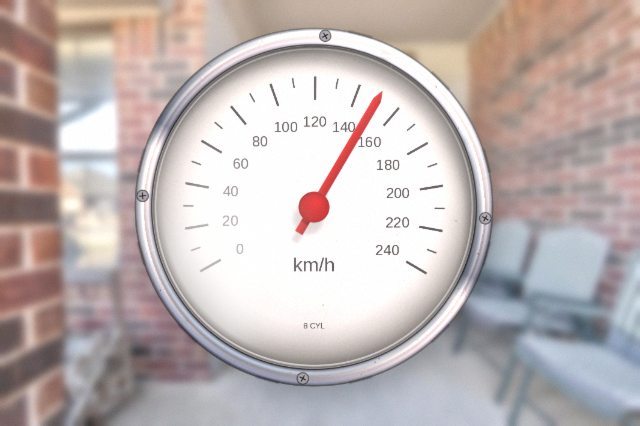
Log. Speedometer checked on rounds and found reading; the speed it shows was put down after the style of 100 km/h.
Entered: 150 km/h
